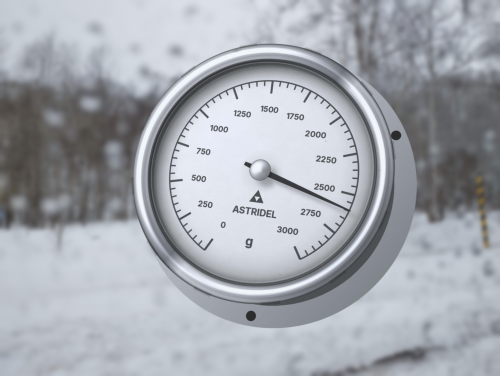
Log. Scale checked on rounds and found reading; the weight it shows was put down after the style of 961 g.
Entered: 2600 g
